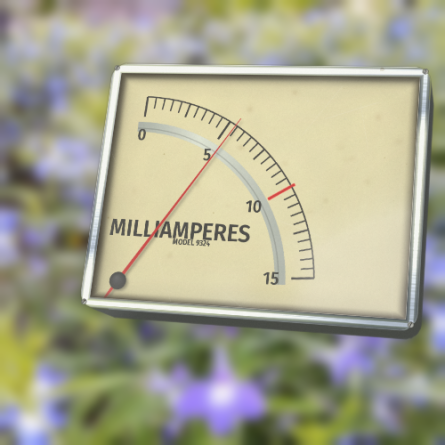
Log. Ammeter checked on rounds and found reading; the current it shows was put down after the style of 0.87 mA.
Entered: 5.5 mA
